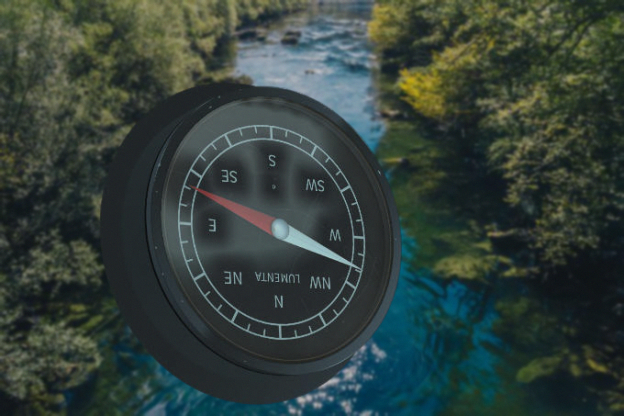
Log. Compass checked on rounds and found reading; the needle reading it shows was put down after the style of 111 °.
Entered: 110 °
